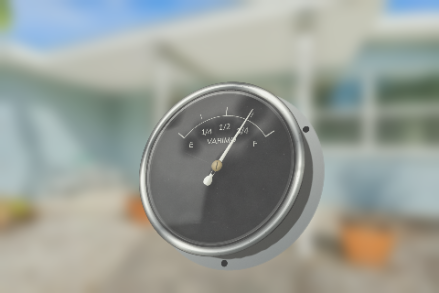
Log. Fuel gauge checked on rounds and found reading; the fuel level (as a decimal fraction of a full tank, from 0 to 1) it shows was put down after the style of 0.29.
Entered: 0.75
